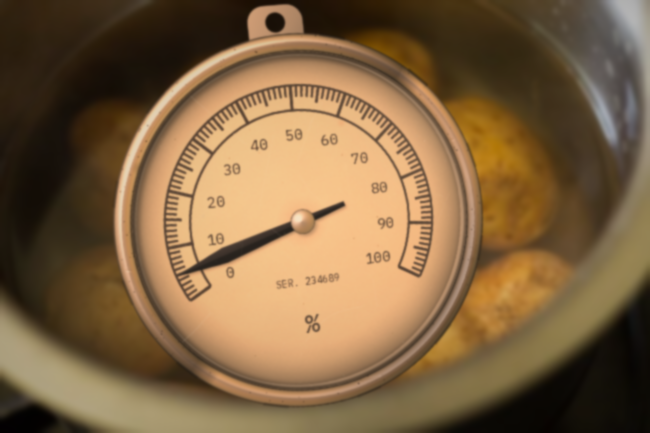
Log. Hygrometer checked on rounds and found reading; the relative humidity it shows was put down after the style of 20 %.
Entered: 5 %
